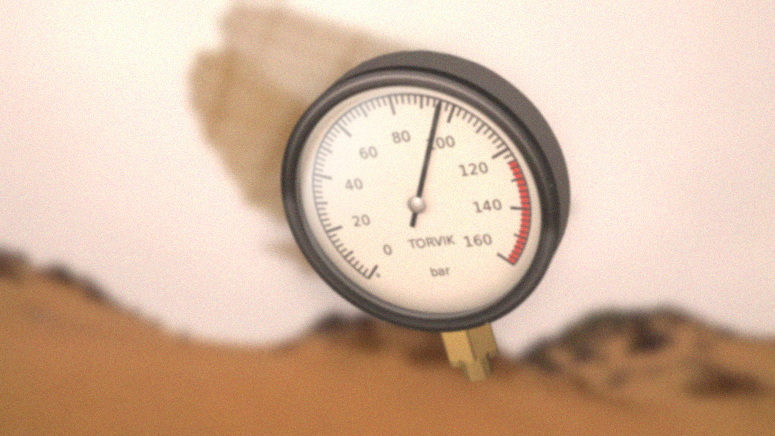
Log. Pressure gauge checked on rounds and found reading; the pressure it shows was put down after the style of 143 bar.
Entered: 96 bar
